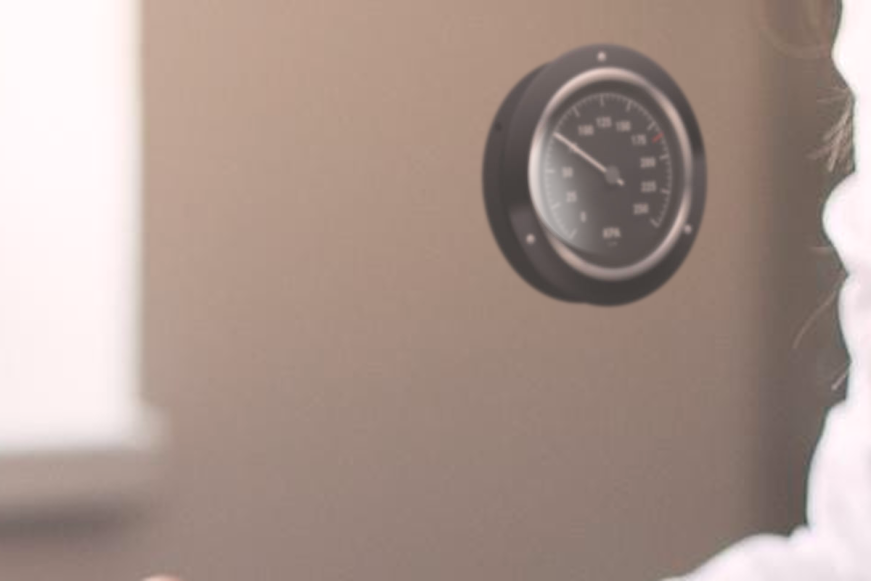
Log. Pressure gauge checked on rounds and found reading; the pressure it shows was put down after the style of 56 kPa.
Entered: 75 kPa
